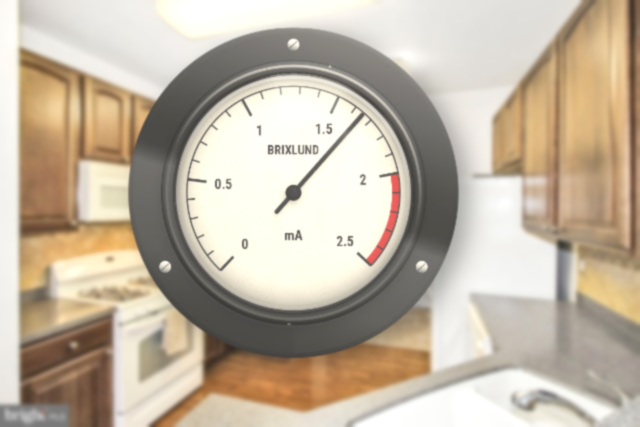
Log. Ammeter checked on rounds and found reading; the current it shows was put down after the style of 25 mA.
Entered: 1.65 mA
